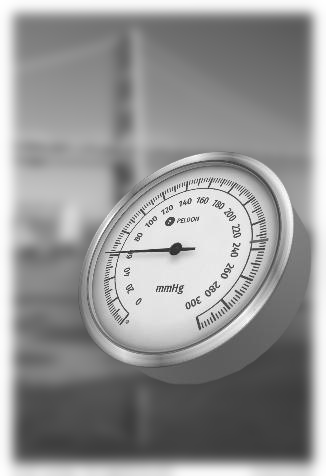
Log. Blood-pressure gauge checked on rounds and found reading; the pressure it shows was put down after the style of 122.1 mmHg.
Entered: 60 mmHg
